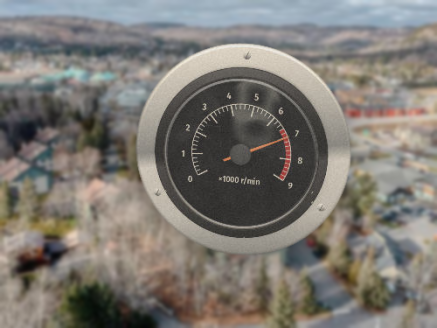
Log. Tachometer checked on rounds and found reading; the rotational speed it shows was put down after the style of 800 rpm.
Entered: 7000 rpm
